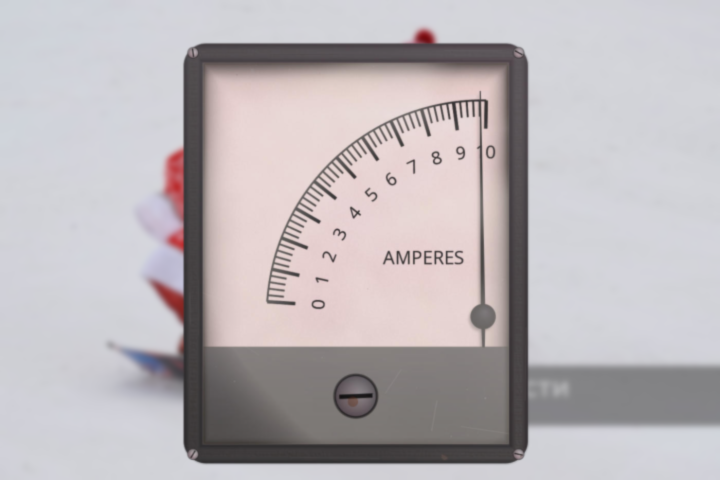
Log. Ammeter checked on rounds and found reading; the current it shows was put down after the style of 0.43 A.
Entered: 9.8 A
